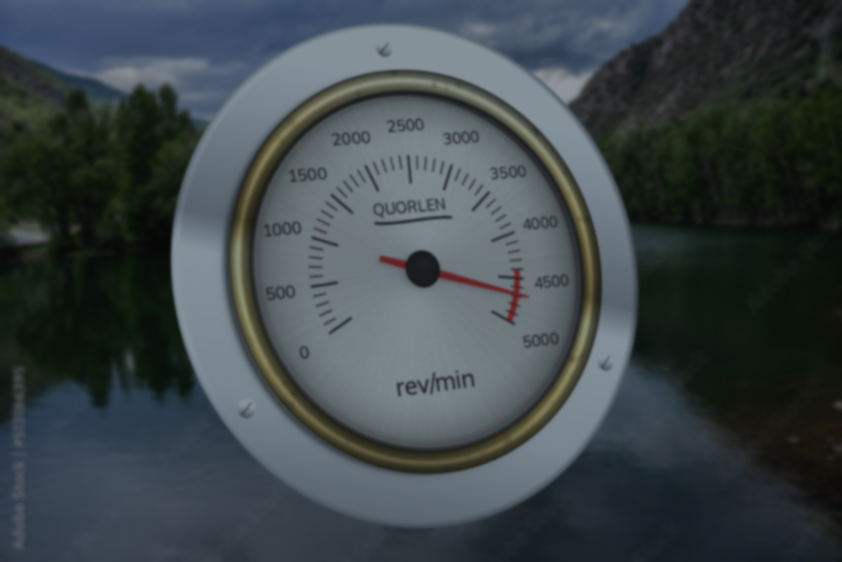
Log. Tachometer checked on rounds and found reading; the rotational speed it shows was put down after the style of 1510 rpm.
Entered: 4700 rpm
